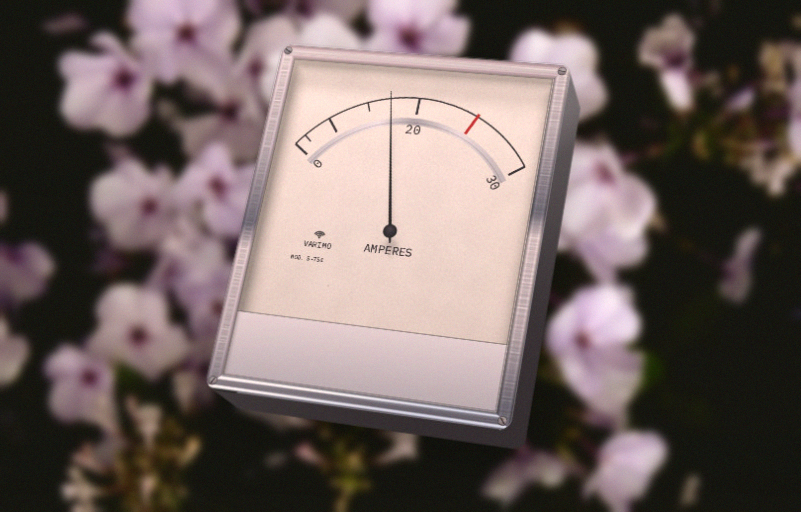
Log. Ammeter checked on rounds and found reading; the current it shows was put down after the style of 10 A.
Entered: 17.5 A
